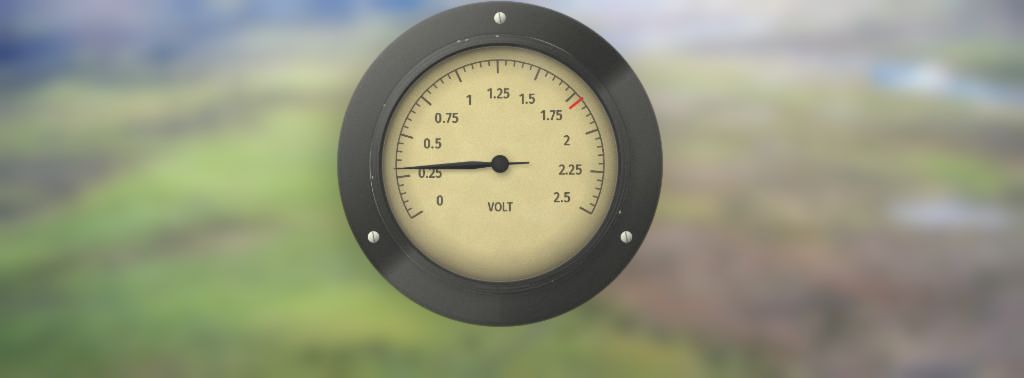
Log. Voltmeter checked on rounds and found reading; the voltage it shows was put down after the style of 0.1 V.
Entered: 0.3 V
